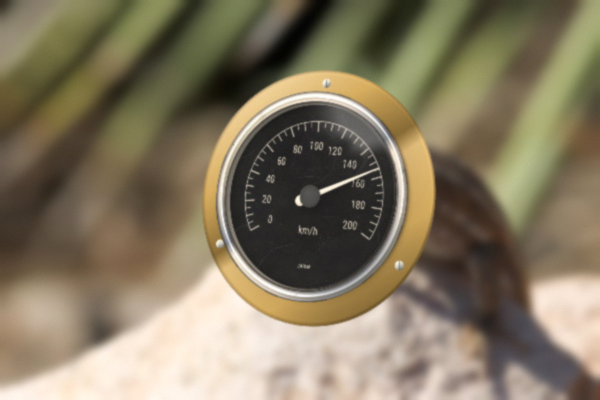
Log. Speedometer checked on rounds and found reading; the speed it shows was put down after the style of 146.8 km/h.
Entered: 155 km/h
